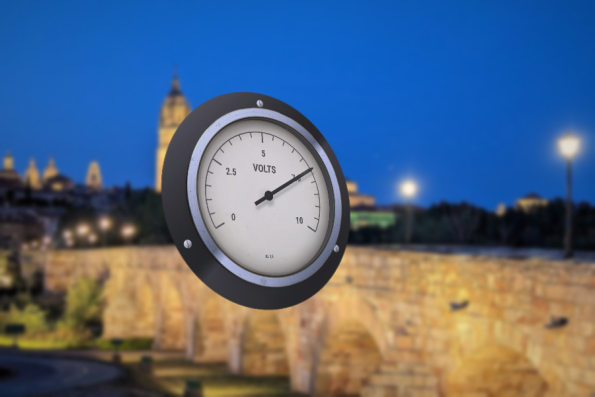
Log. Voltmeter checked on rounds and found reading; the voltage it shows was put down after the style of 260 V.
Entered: 7.5 V
